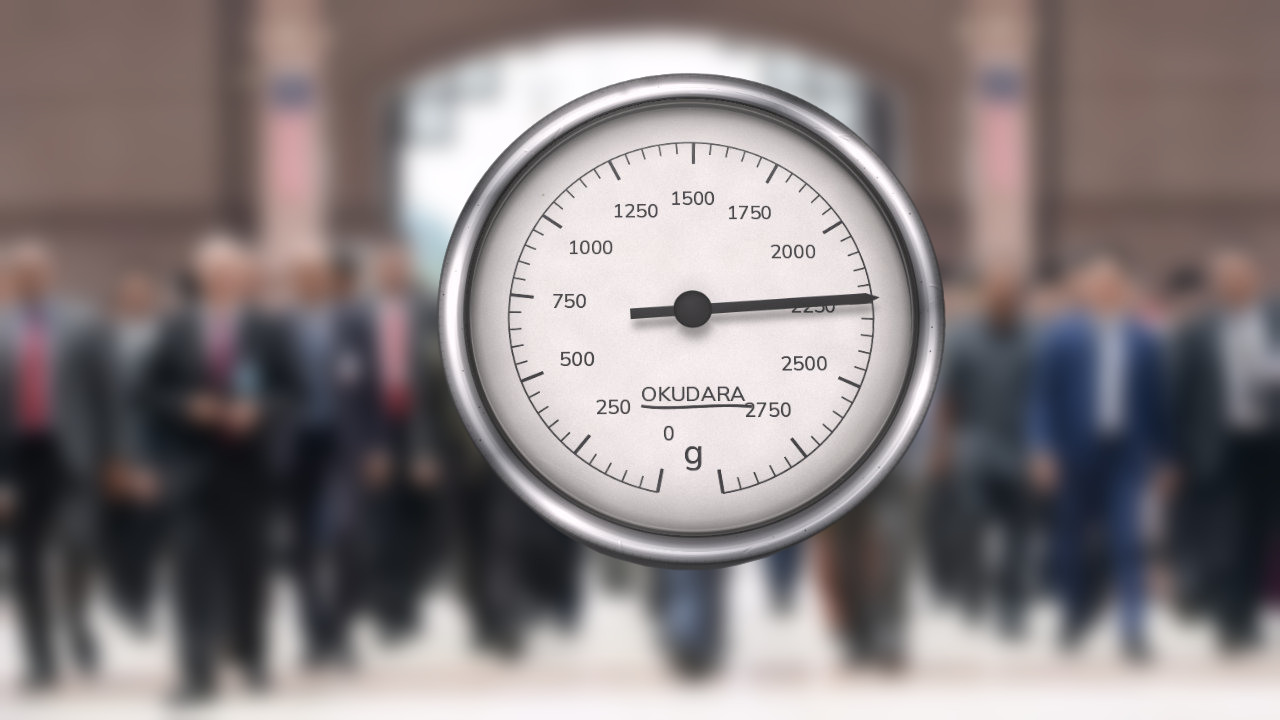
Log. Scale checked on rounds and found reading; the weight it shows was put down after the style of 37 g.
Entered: 2250 g
